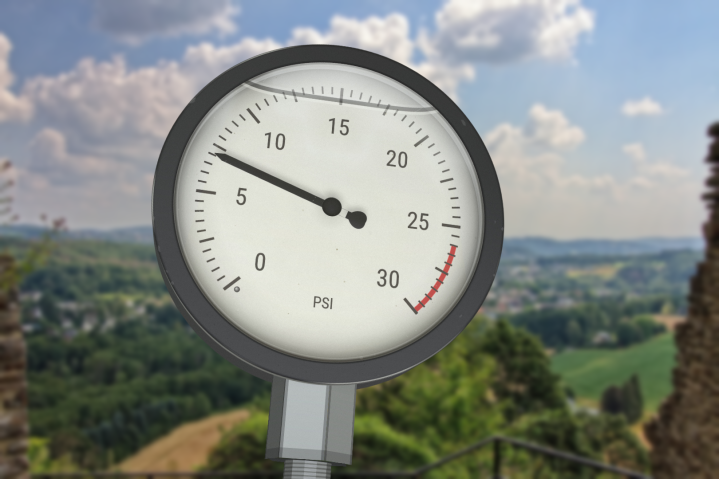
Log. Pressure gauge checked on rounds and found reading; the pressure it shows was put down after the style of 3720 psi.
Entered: 7 psi
